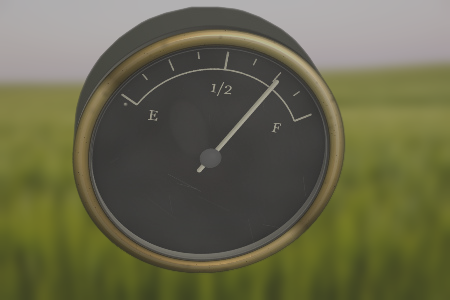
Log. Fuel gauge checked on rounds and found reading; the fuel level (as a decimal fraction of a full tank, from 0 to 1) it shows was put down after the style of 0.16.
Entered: 0.75
